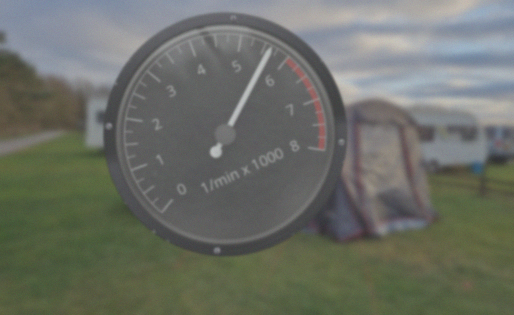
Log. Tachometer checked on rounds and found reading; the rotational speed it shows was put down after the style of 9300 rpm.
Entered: 5625 rpm
